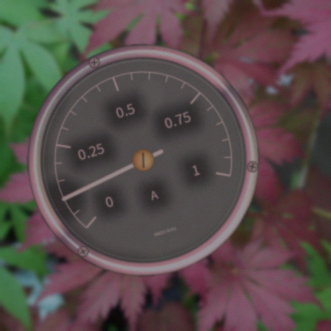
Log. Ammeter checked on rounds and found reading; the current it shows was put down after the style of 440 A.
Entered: 0.1 A
